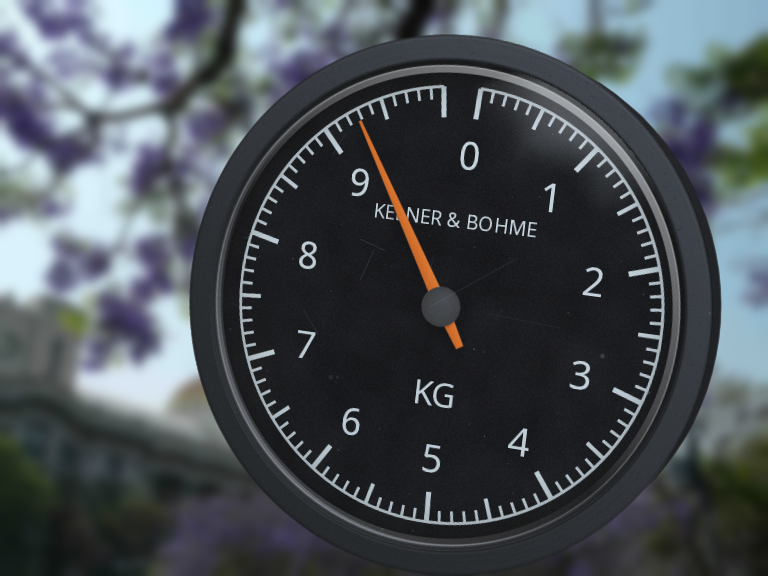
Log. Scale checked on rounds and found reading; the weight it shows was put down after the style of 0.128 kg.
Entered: 9.3 kg
